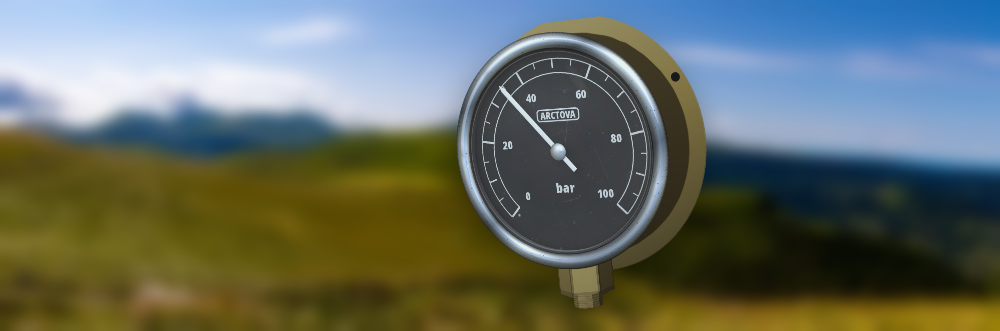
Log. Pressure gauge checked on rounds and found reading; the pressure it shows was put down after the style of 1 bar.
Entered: 35 bar
